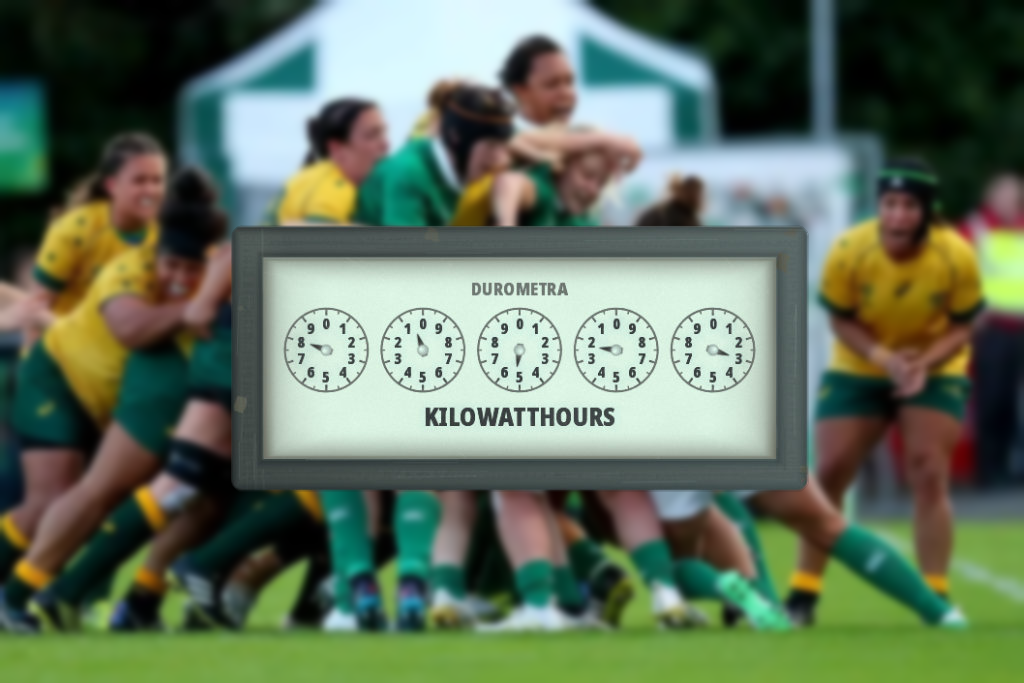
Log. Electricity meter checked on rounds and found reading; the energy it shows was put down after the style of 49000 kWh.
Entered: 80523 kWh
